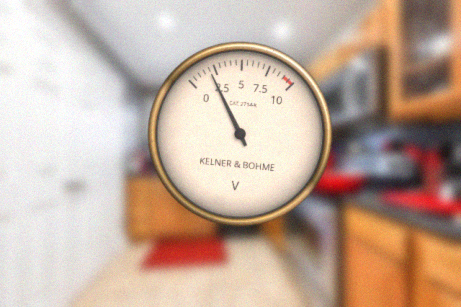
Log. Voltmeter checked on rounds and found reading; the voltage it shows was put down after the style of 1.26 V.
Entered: 2 V
